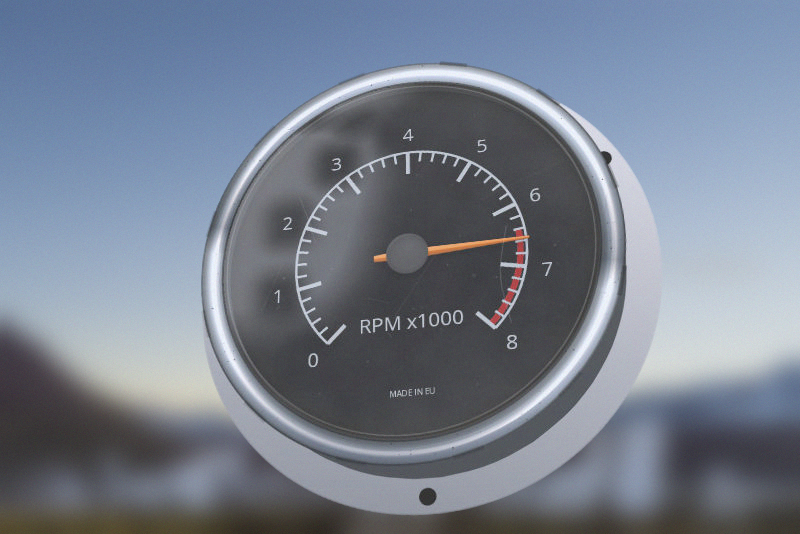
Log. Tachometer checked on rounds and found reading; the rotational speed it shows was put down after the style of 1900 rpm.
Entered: 6600 rpm
